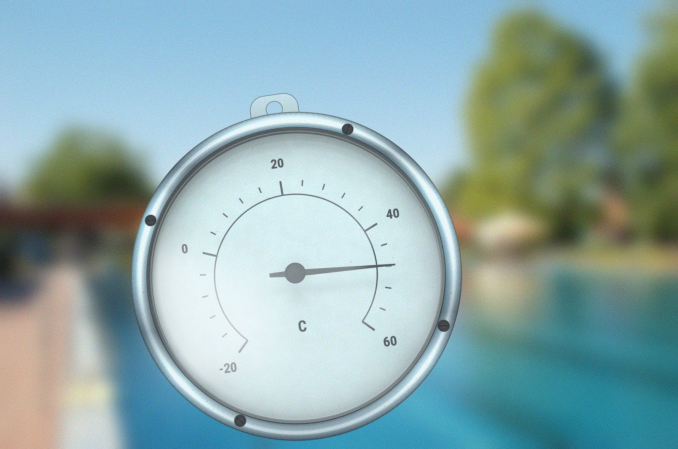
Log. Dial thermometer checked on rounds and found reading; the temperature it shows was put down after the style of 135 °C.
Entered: 48 °C
